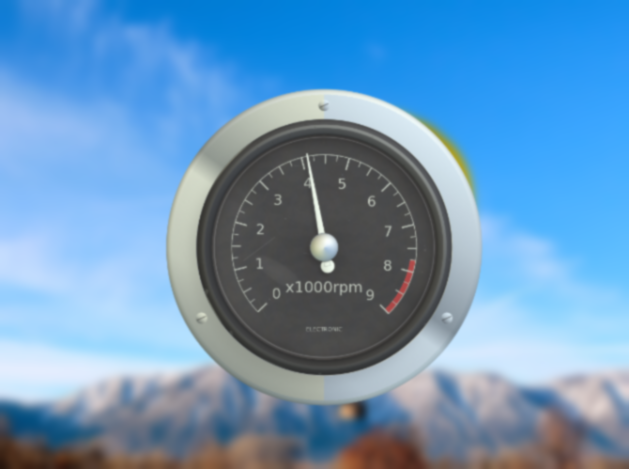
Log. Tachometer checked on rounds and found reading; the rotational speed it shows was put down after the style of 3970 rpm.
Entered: 4125 rpm
